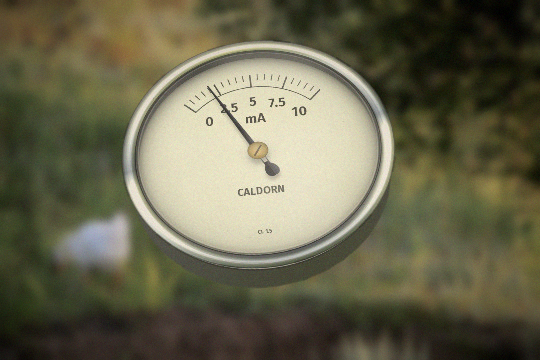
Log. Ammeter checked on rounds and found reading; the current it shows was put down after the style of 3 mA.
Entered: 2 mA
